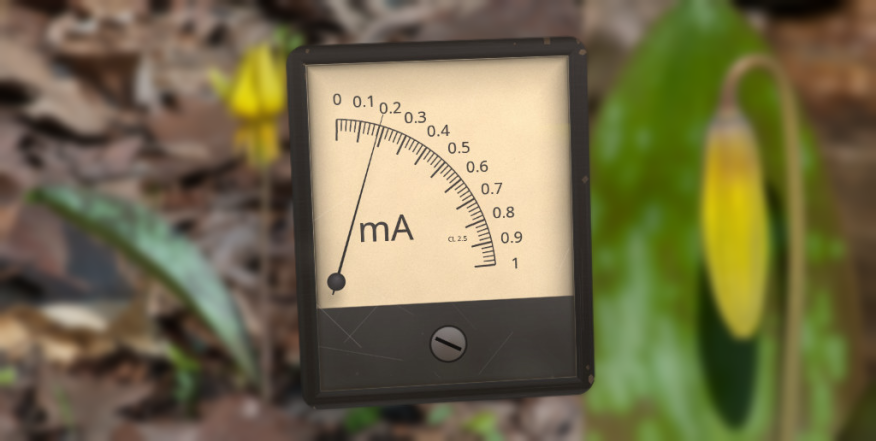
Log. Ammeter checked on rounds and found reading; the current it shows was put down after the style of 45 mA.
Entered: 0.18 mA
